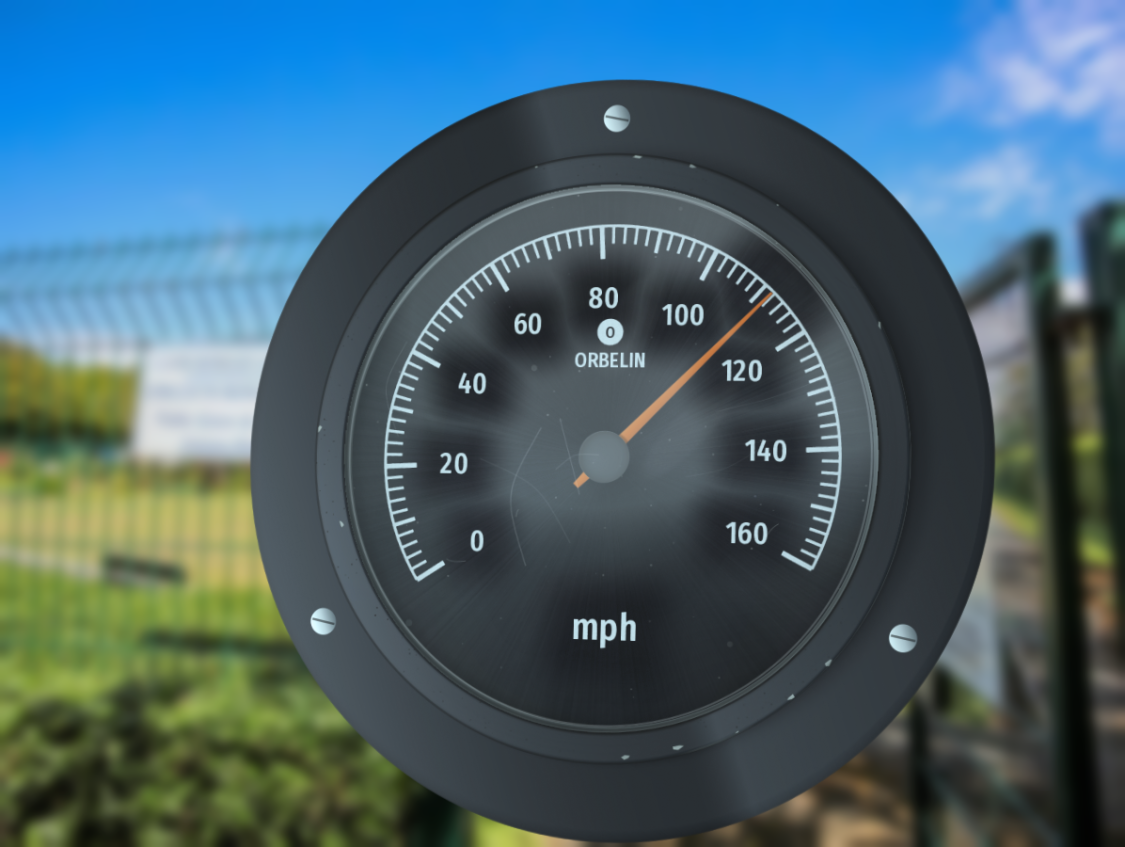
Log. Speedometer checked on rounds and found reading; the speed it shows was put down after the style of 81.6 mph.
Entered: 112 mph
